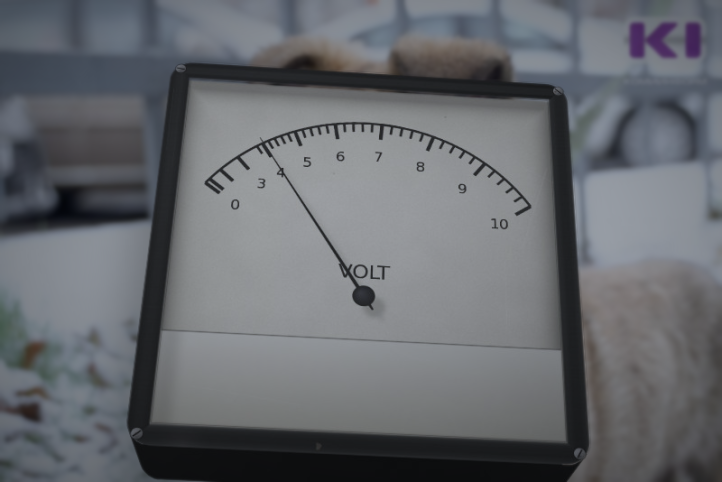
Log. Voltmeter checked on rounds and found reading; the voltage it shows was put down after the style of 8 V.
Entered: 4 V
